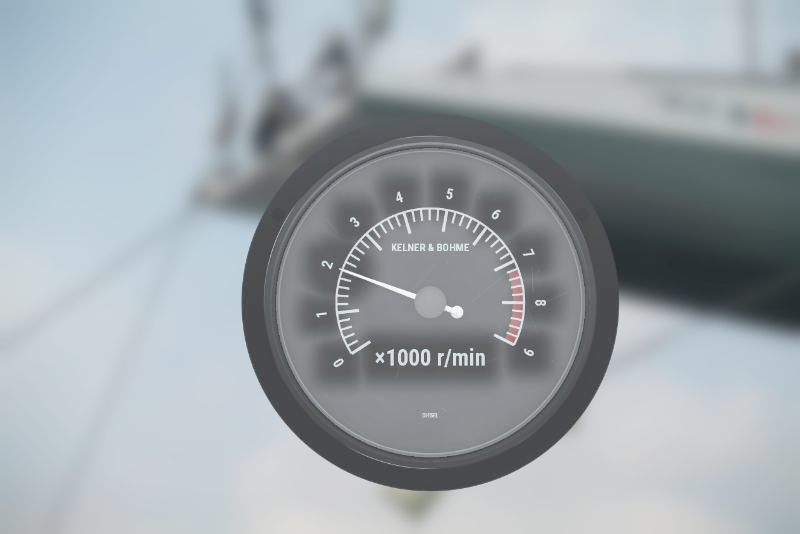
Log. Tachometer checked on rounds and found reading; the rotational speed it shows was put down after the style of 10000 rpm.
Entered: 2000 rpm
